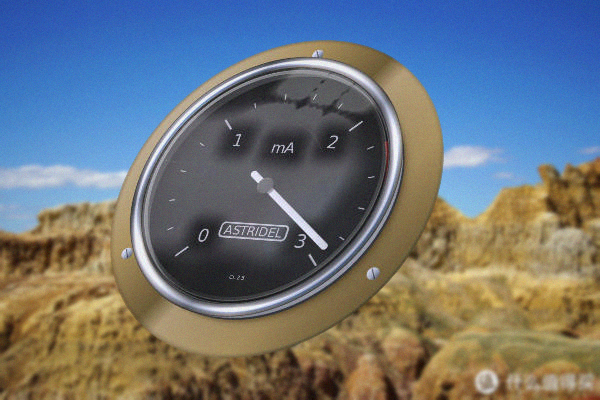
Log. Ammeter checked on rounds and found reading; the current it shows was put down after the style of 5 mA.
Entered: 2.9 mA
